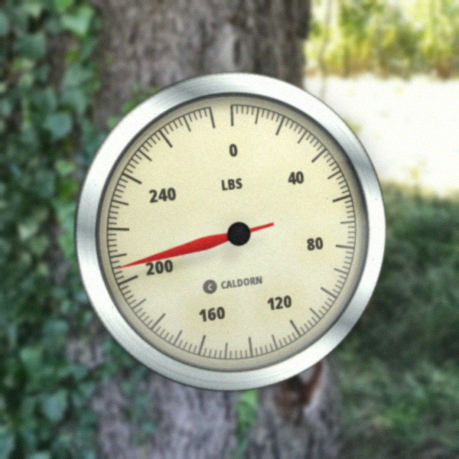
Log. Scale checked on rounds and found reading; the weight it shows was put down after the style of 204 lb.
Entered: 206 lb
